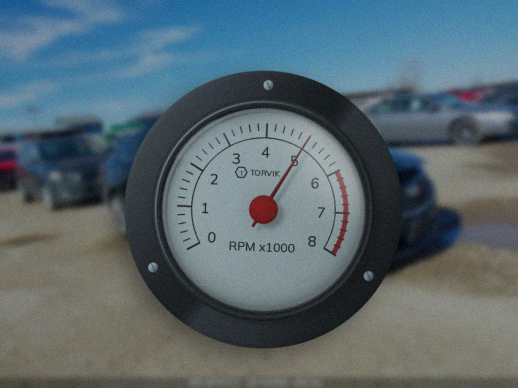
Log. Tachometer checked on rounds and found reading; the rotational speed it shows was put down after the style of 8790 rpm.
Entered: 5000 rpm
